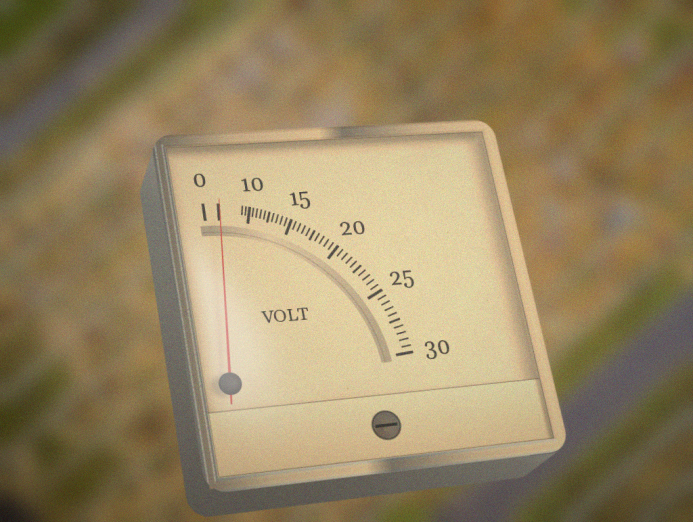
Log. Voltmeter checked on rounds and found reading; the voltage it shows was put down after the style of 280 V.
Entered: 5 V
